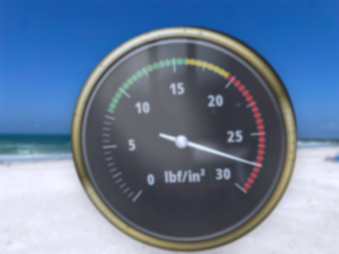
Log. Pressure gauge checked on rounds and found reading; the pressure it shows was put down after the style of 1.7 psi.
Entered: 27.5 psi
